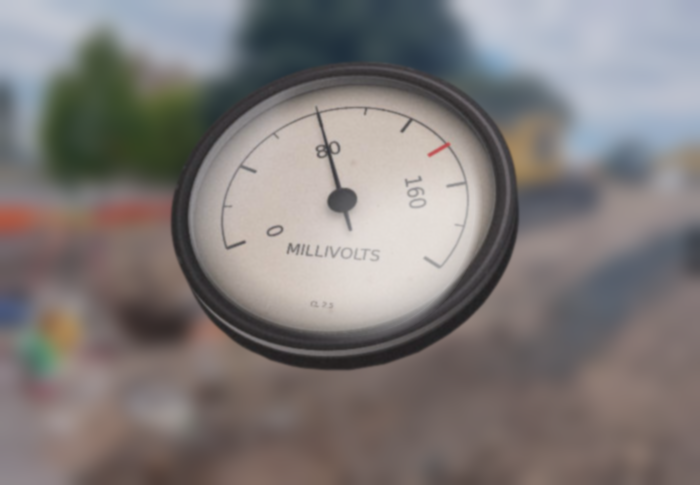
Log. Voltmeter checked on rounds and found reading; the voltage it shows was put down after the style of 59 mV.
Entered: 80 mV
